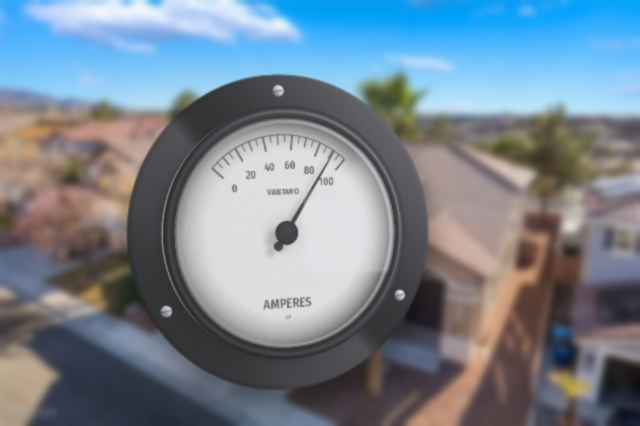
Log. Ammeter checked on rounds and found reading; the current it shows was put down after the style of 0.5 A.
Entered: 90 A
